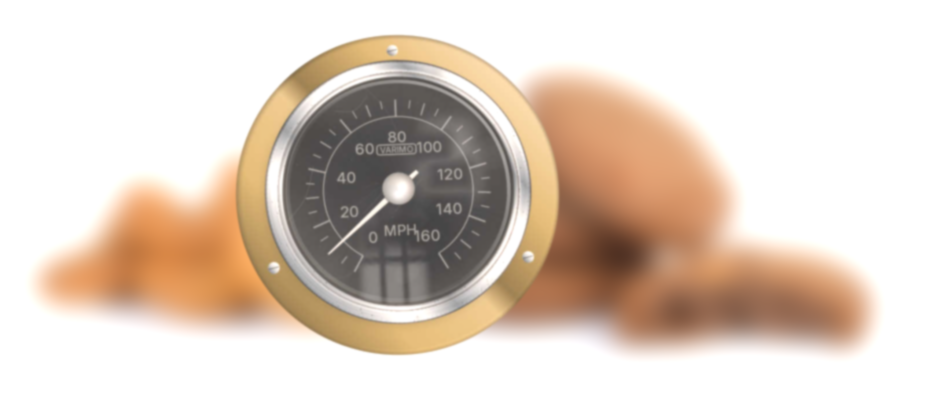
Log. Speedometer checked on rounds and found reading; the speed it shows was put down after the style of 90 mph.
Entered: 10 mph
